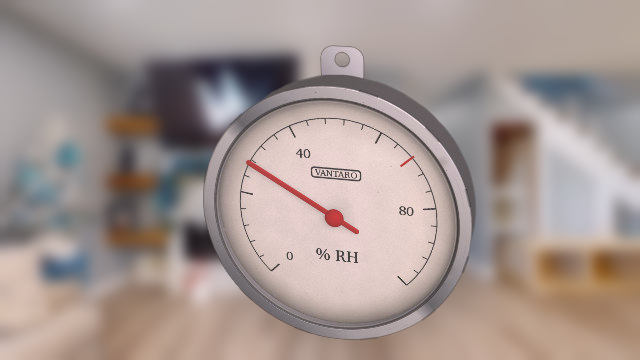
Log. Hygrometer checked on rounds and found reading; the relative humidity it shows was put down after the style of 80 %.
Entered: 28 %
